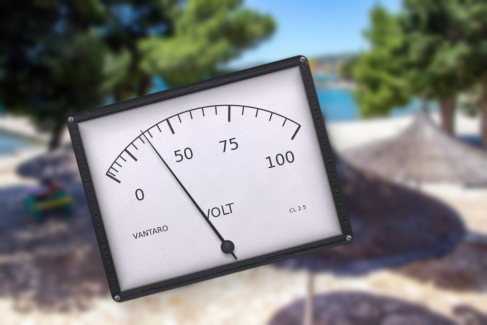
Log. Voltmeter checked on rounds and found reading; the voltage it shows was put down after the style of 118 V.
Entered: 37.5 V
